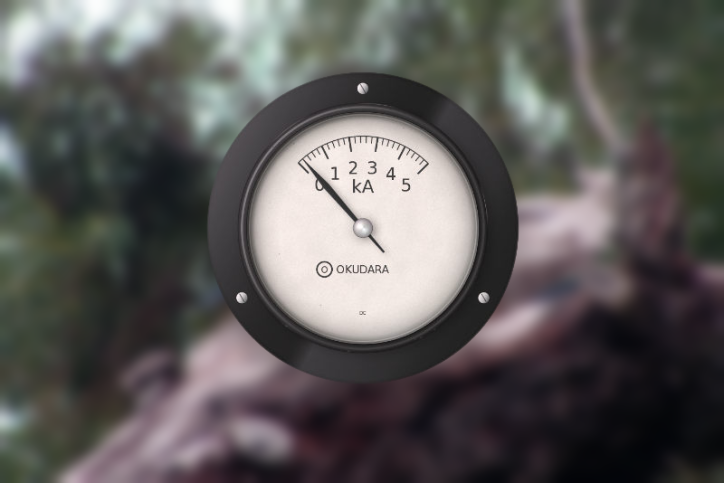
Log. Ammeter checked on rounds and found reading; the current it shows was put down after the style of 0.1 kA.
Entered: 0.2 kA
